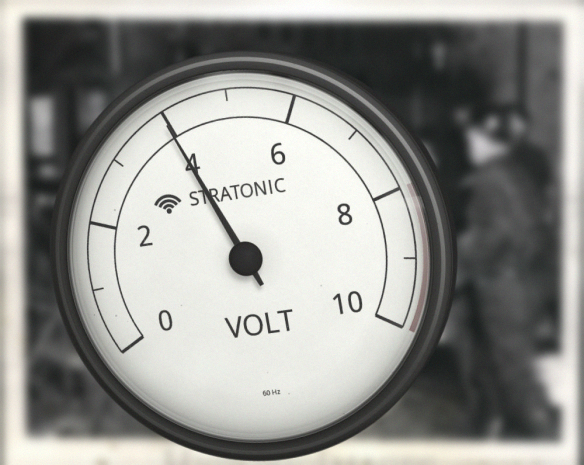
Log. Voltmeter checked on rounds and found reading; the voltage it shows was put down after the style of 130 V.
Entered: 4 V
